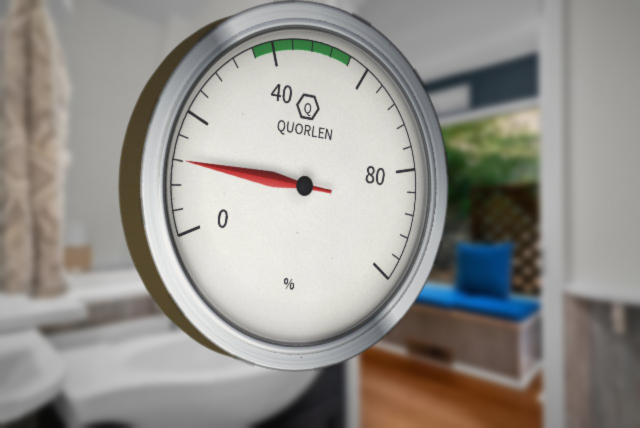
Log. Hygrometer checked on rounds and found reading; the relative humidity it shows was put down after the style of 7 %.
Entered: 12 %
